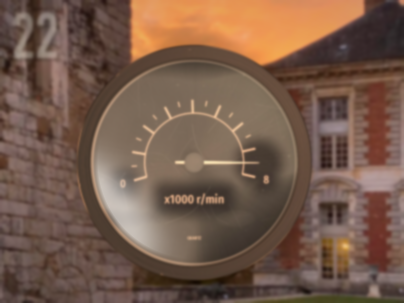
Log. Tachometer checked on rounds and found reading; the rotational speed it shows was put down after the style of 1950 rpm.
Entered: 7500 rpm
